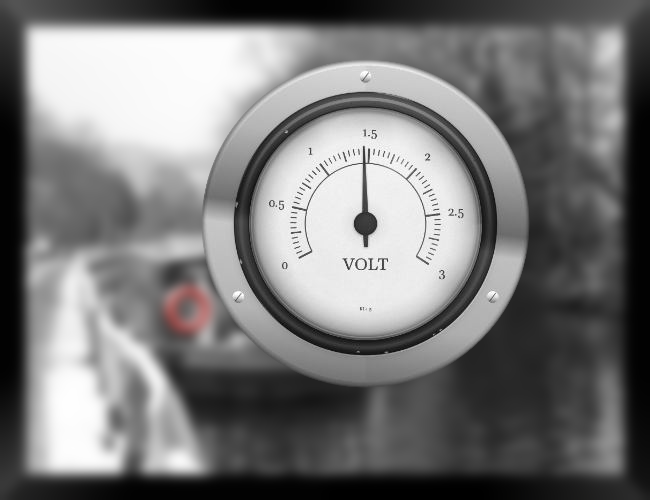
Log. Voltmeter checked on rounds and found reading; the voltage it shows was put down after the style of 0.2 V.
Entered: 1.45 V
